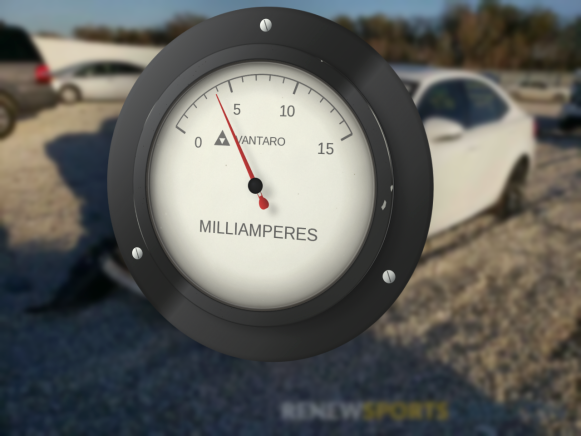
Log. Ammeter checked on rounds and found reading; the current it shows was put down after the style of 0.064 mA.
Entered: 4 mA
